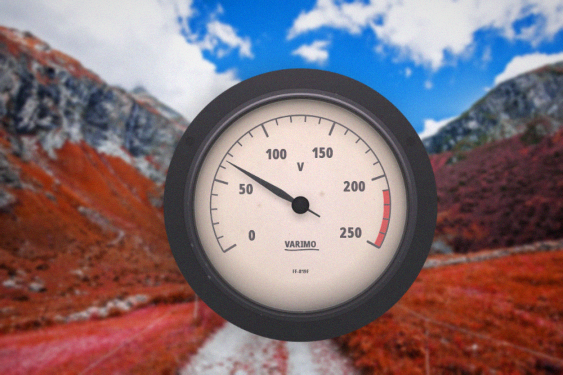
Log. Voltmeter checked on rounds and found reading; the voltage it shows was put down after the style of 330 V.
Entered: 65 V
